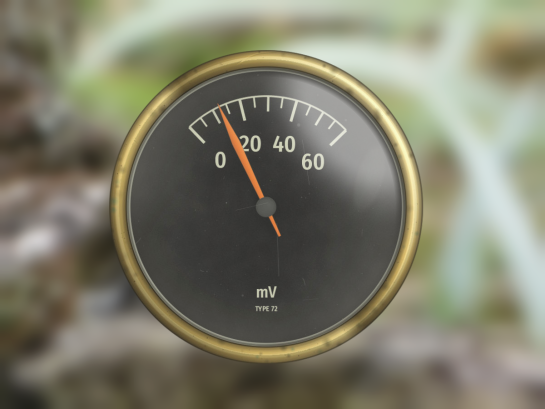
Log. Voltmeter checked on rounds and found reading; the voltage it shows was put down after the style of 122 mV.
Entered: 12.5 mV
